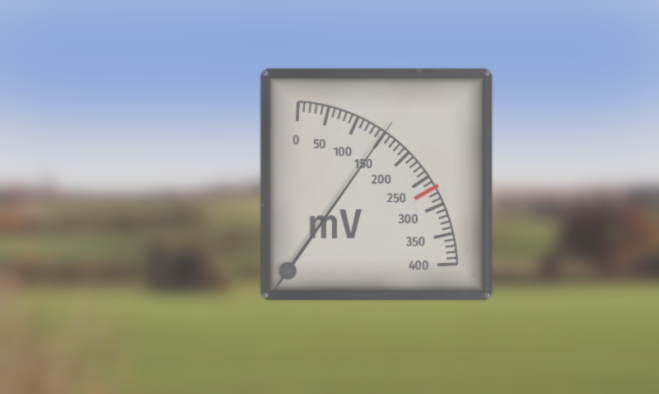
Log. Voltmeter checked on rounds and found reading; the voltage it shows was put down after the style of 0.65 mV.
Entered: 150 mV
